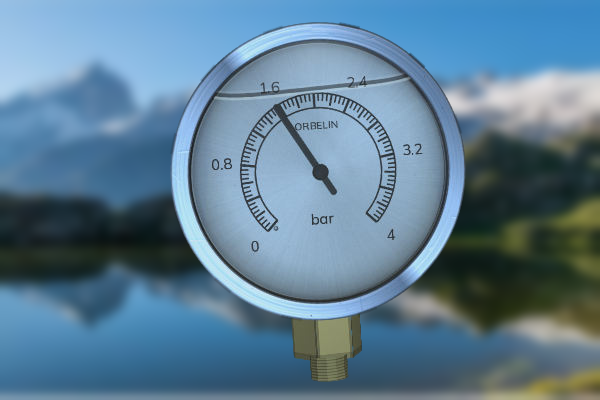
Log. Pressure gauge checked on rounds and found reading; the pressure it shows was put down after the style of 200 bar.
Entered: 1.55 bar
